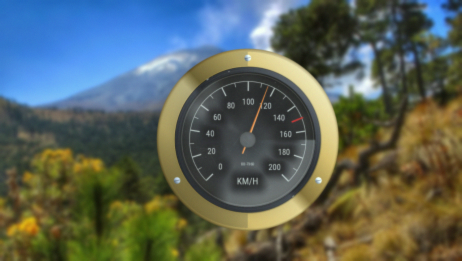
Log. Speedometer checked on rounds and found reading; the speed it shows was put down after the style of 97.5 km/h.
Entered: 115 km/h
